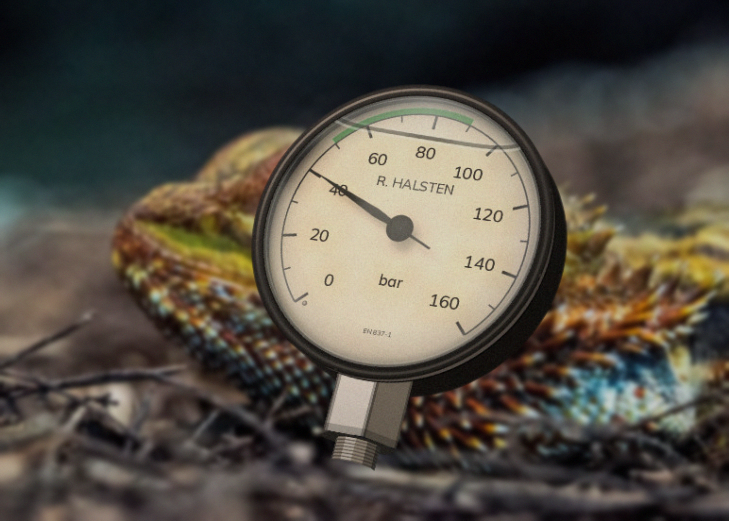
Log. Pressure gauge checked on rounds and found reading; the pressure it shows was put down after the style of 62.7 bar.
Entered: 40 bar
